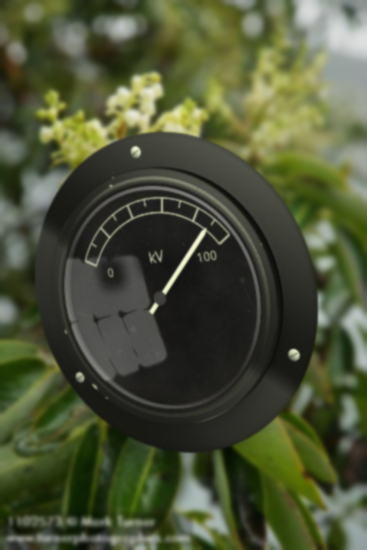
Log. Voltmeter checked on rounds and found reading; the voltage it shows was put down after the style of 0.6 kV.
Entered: 90 kV
